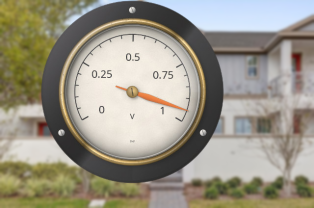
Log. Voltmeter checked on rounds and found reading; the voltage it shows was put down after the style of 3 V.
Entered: 0.95 V
